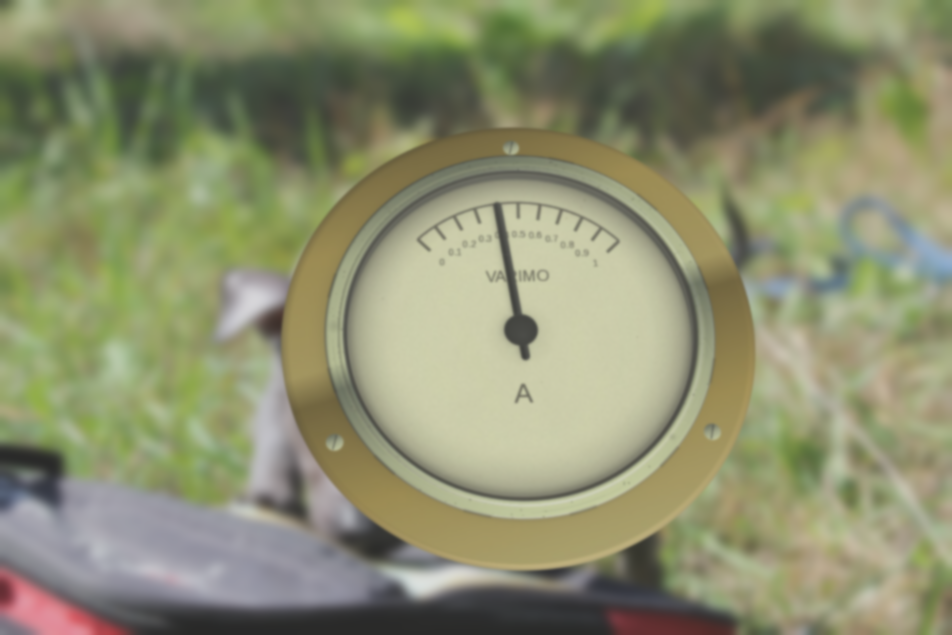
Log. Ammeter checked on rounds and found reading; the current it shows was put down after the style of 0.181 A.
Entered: 0.4 A
